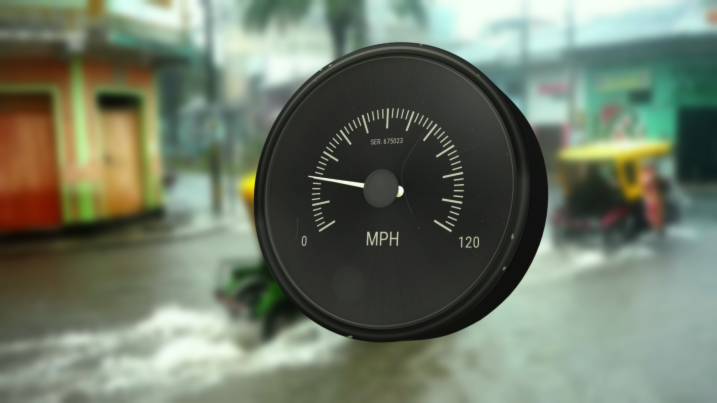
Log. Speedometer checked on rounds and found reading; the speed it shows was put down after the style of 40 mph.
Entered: 20 mph
